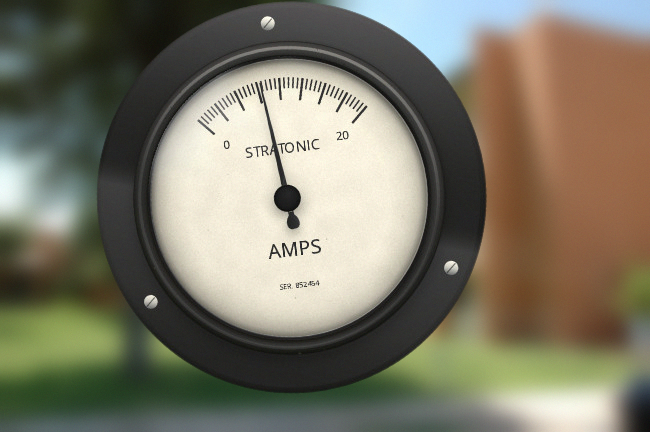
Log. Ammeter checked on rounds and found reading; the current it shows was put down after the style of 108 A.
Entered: 8 A
